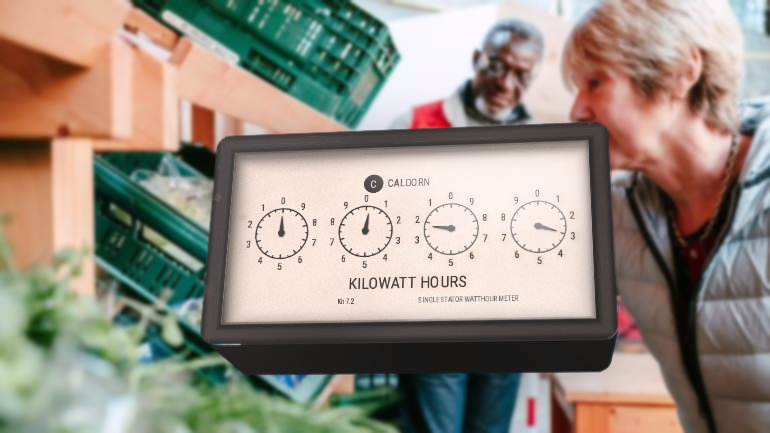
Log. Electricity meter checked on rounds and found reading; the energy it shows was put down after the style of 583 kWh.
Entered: 23 kWh
